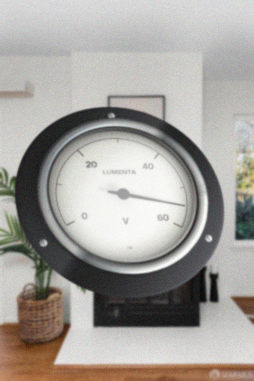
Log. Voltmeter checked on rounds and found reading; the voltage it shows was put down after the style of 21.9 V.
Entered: 55 V
